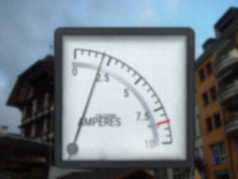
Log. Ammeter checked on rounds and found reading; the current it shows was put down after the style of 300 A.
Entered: 2 A
